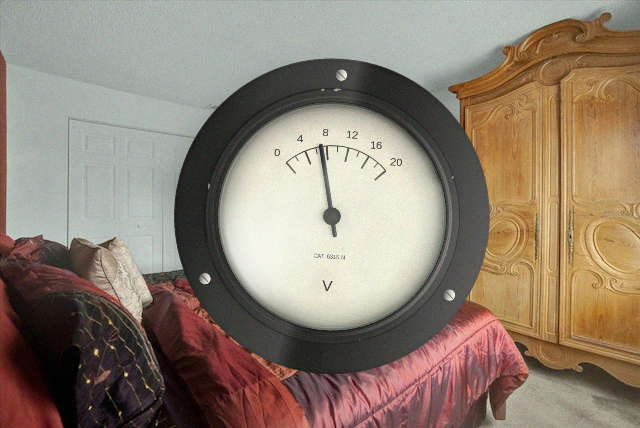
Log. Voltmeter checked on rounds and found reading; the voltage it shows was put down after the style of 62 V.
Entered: 7 V
